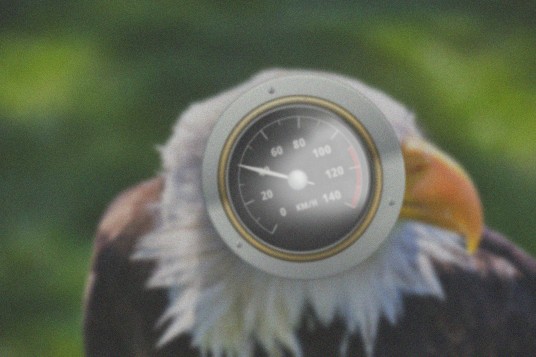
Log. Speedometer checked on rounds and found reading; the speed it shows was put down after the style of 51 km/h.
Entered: 40 km/h
